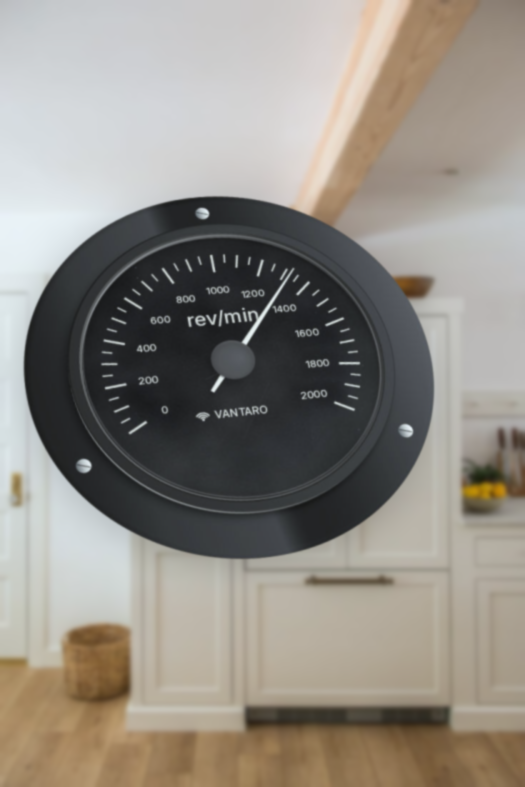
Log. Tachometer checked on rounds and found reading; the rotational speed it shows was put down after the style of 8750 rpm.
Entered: 1325 rpm
